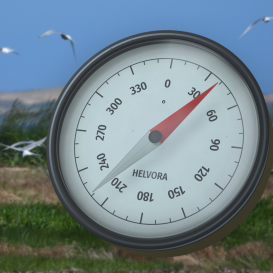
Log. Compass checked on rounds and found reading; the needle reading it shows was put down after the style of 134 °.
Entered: 40 °
